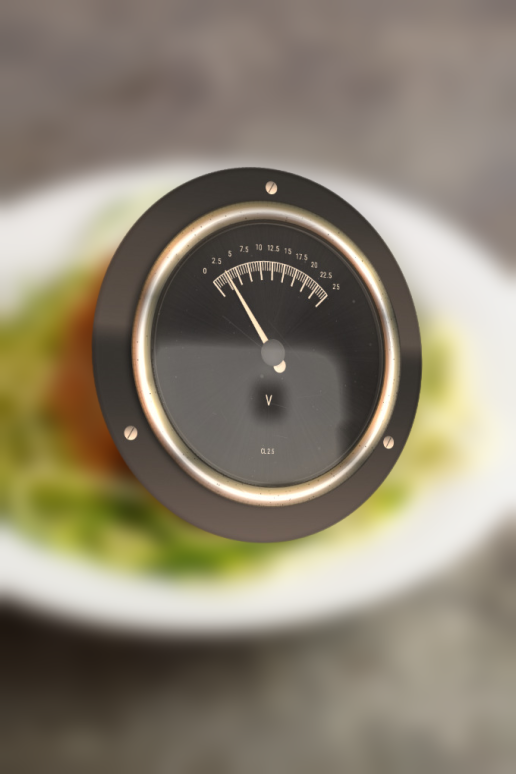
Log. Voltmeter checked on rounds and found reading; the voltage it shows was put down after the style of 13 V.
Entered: 2.5 V
